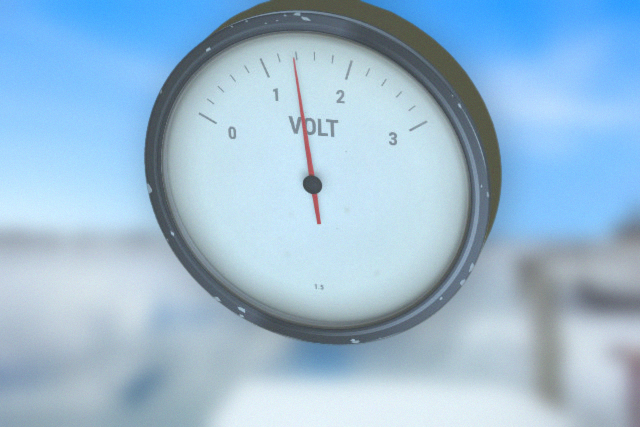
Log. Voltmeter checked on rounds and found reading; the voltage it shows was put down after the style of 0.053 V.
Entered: 1.4 V
